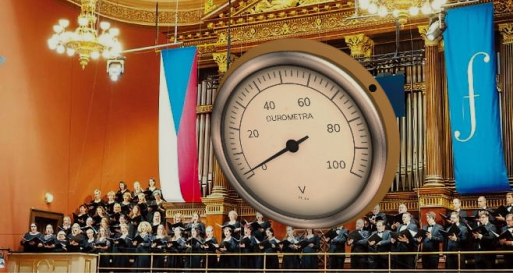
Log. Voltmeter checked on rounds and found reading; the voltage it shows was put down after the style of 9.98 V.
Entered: 2 V
